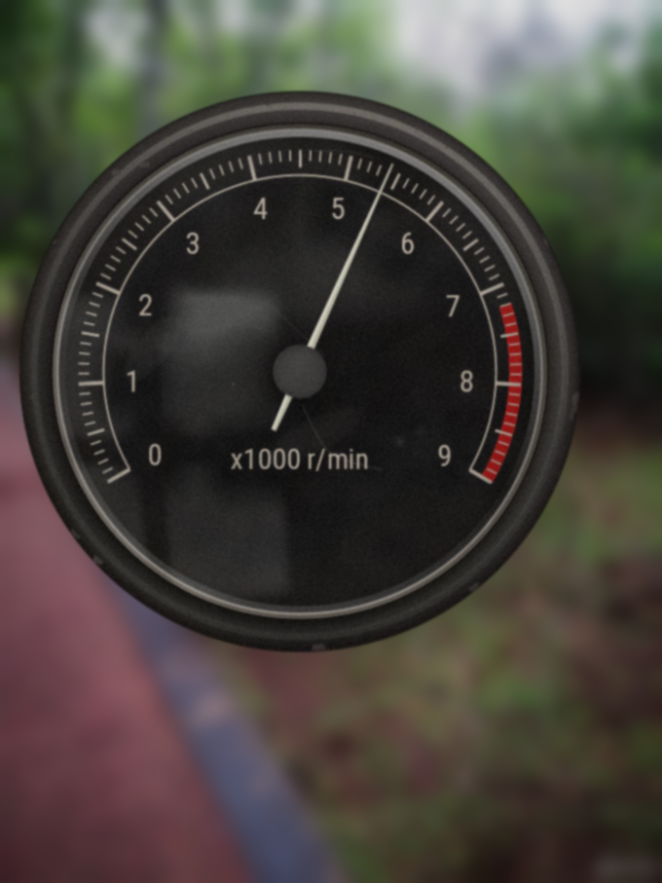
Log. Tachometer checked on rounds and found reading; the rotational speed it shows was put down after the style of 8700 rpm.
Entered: 5400 rpm
